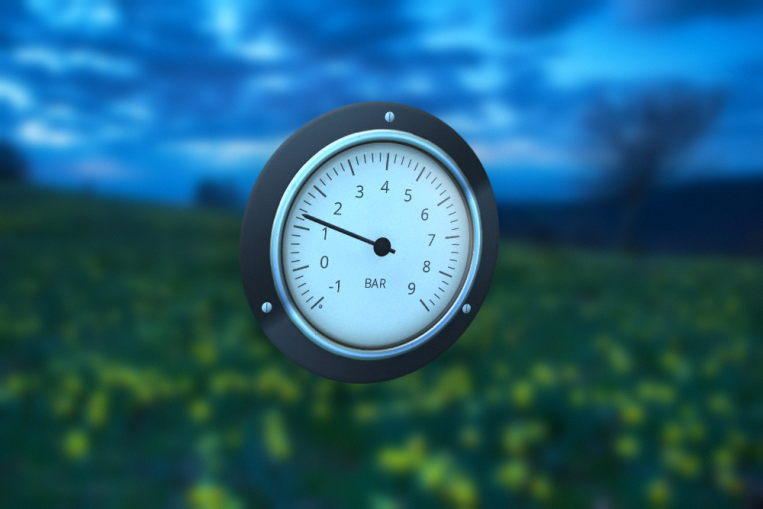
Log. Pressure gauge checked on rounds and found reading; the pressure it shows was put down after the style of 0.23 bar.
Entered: 1.3 bar
